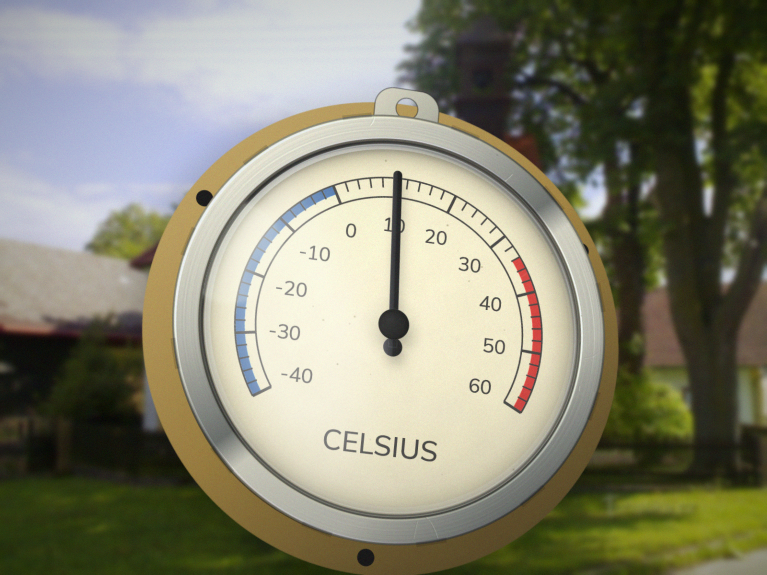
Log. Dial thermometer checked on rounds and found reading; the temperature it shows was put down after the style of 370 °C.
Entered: 10 °C
